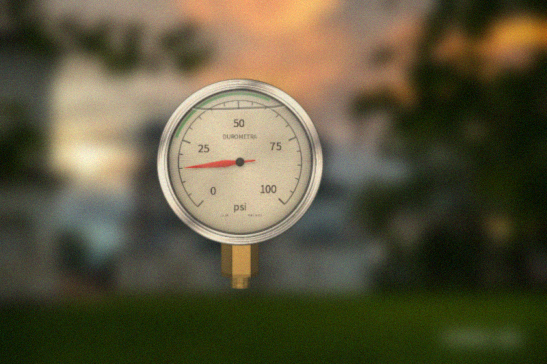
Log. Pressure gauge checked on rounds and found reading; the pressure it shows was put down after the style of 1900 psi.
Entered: 15 psi
